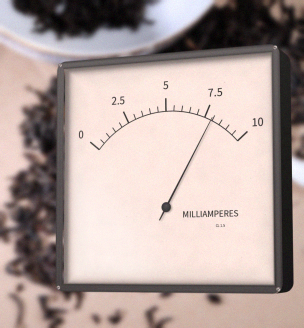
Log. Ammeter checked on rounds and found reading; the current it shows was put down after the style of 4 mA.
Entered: 8 mA
